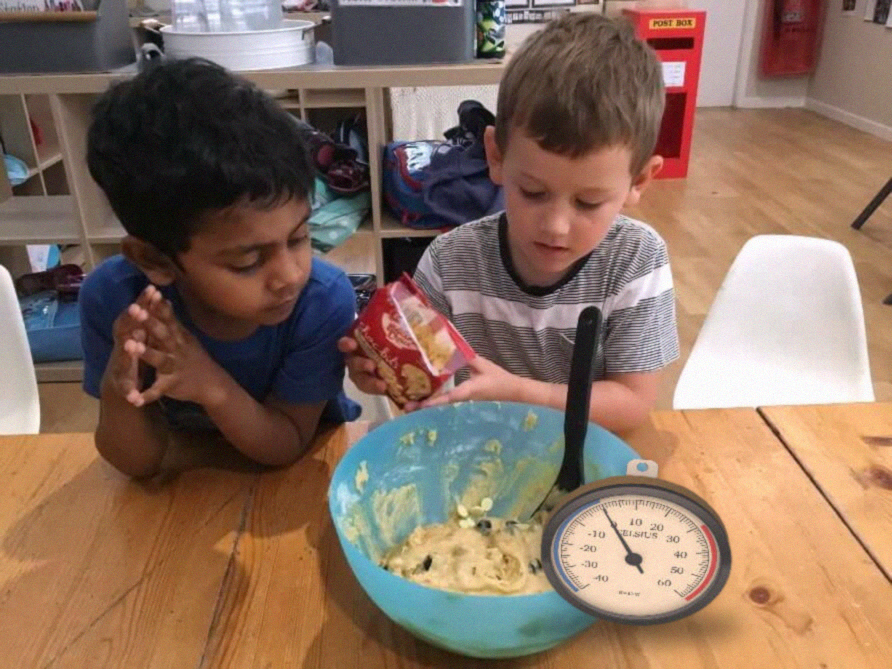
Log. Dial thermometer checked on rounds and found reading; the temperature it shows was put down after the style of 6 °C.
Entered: 0 °C
